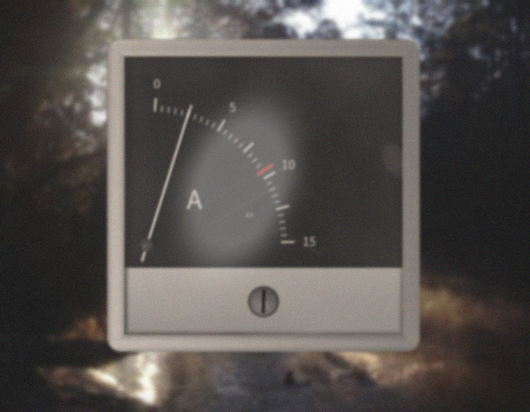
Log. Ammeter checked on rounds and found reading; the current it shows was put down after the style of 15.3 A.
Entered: 2.5 A
